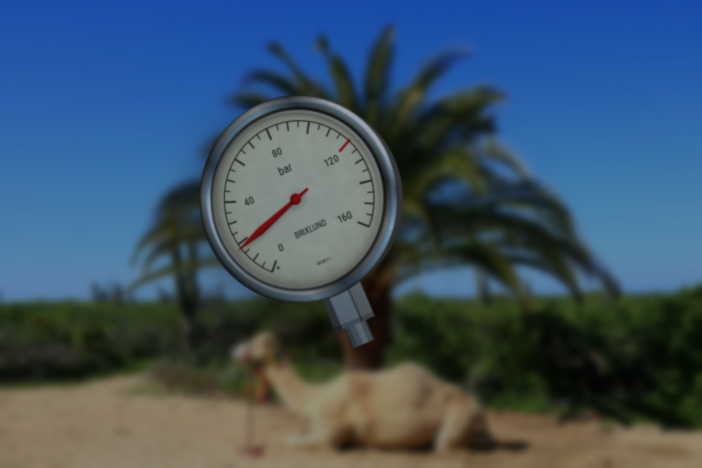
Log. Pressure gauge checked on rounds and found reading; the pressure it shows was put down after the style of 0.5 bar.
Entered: 17.5 bar
